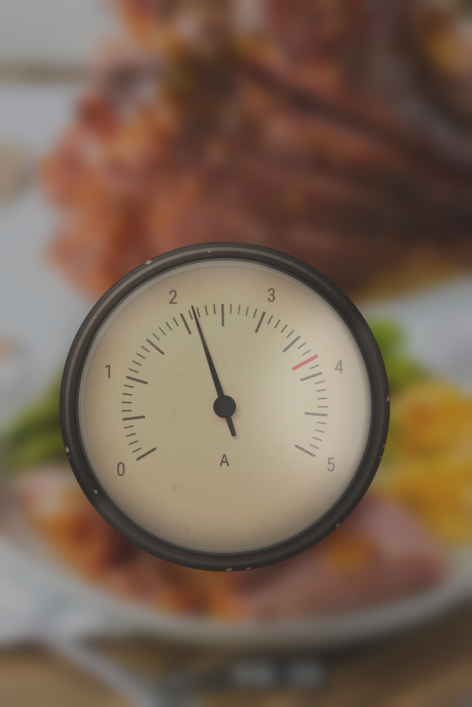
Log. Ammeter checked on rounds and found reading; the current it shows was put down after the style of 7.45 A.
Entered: 2.15 A
